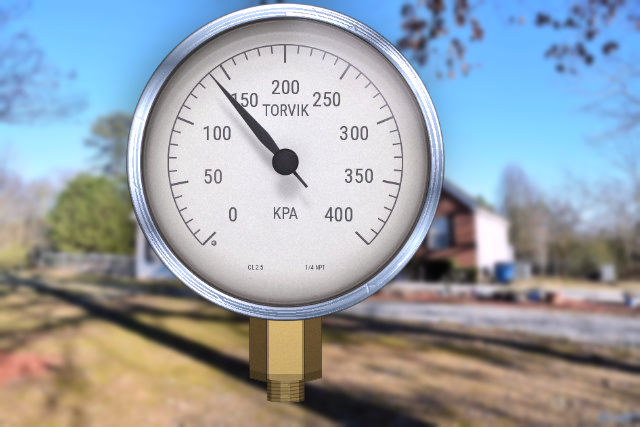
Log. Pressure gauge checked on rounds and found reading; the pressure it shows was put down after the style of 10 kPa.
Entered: 140 kPa
